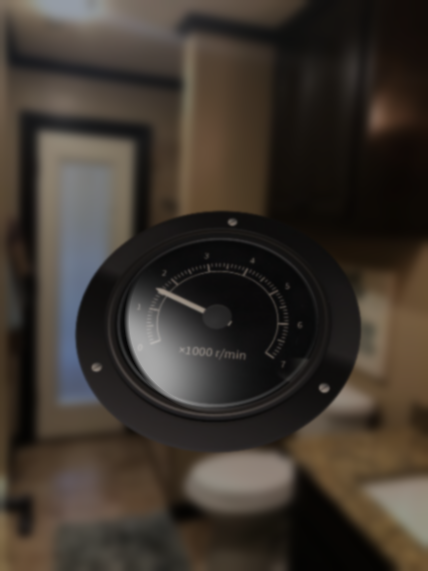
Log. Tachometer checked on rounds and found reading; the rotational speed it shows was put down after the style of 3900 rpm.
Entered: 1500 rpm
